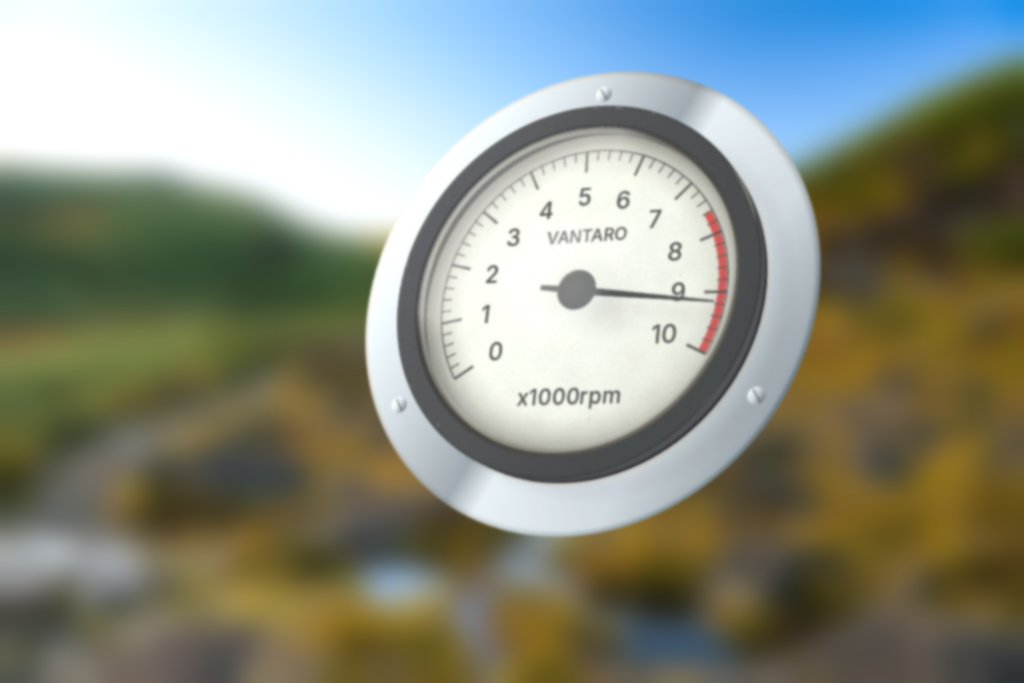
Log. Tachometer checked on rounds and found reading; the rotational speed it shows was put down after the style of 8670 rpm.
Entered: 9200 rpm
